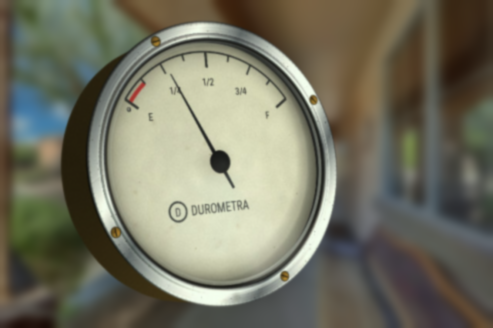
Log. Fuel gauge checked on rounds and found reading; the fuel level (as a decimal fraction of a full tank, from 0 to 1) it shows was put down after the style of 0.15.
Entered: 0.25
